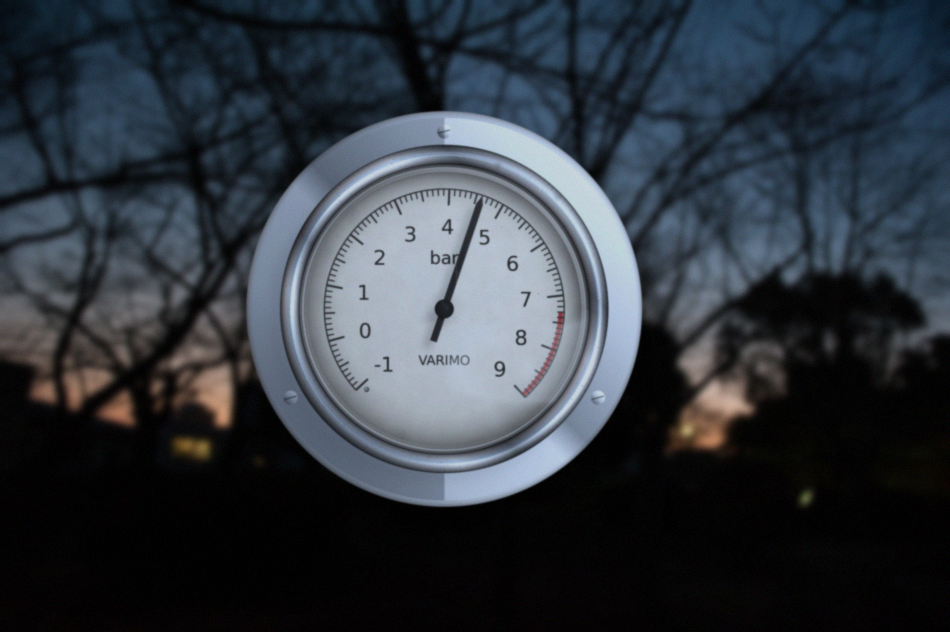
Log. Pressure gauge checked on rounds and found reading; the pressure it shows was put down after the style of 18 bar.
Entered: 4.6 bar
